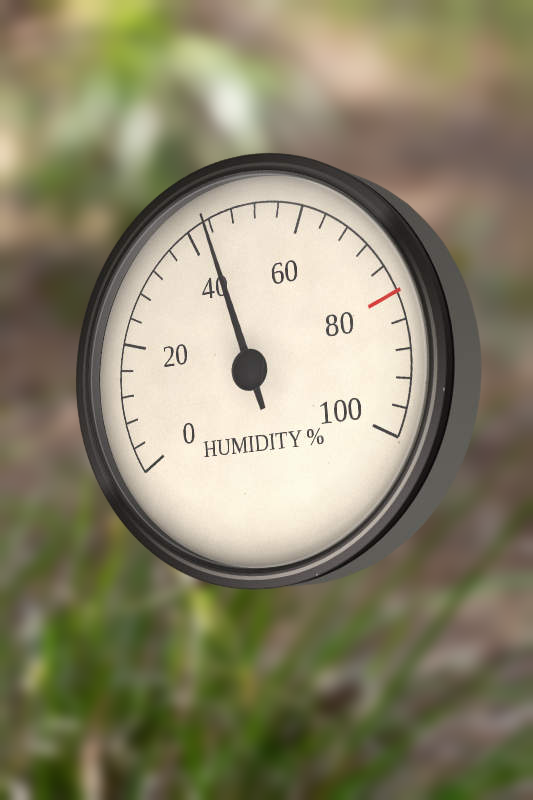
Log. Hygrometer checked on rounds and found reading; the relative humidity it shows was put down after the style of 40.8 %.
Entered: 44 %
